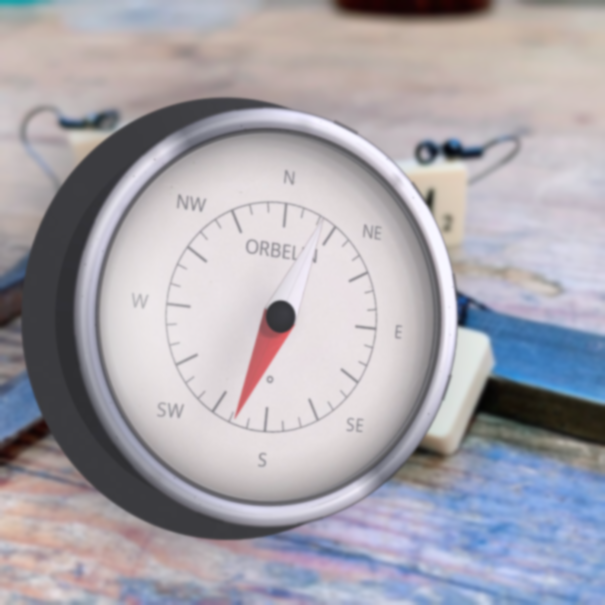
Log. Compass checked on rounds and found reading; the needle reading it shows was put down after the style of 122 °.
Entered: 200 °
